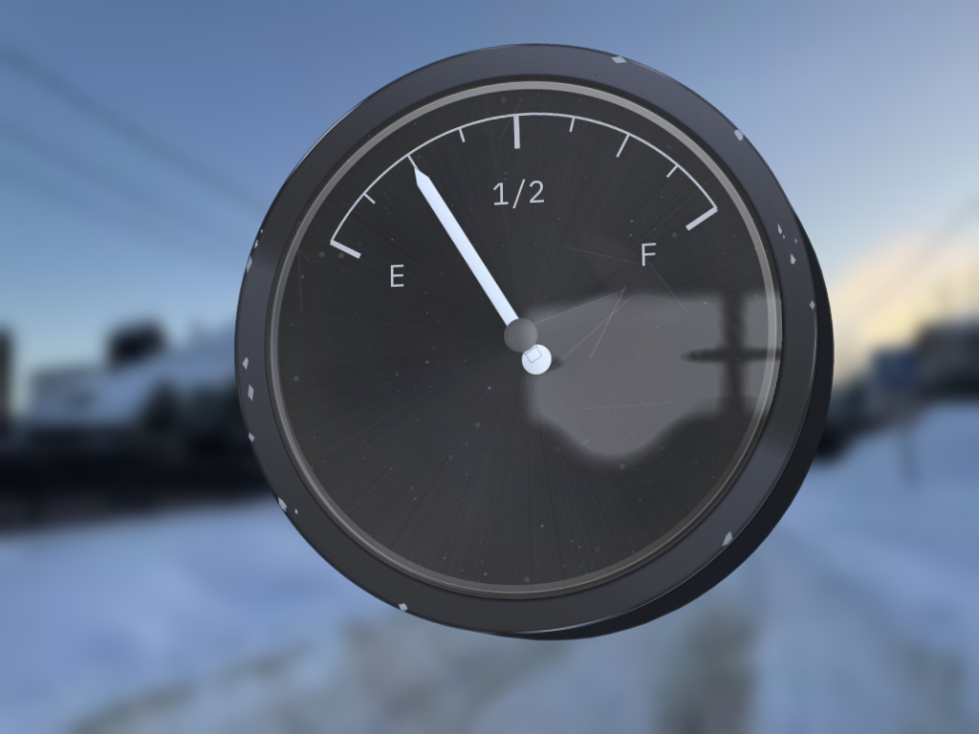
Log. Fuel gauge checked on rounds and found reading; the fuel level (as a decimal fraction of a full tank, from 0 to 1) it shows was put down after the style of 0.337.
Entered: 0.25
